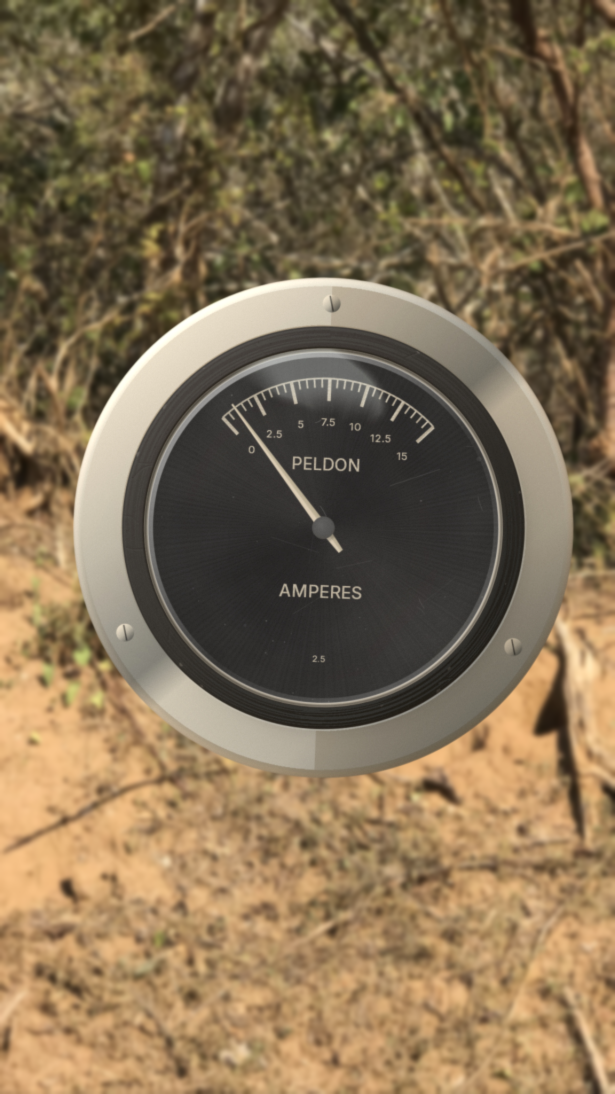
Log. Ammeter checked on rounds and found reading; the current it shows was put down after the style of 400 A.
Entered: 1 A
